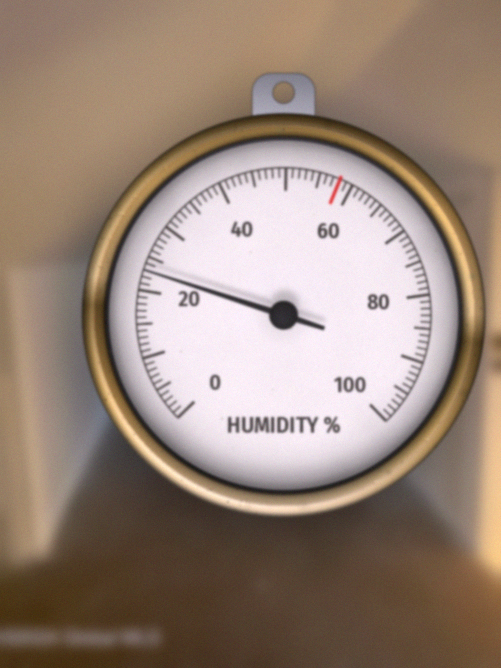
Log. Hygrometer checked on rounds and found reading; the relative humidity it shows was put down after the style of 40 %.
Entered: 23 %
